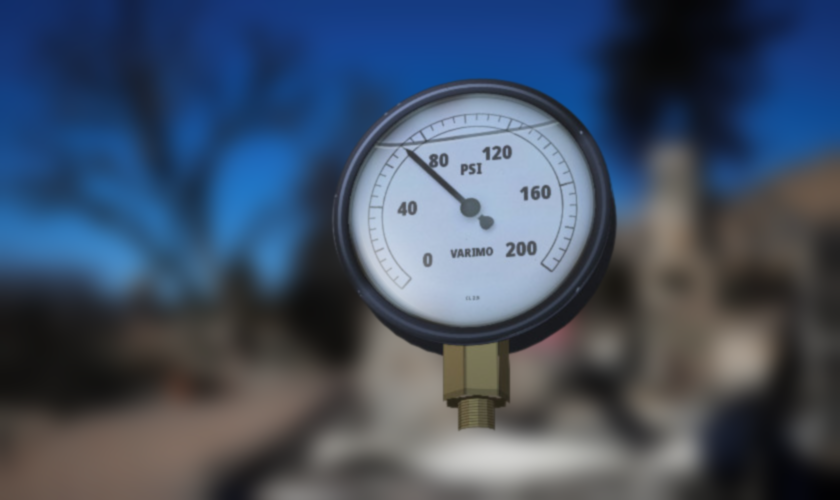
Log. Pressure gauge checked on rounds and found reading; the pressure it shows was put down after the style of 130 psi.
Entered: 70 psi
